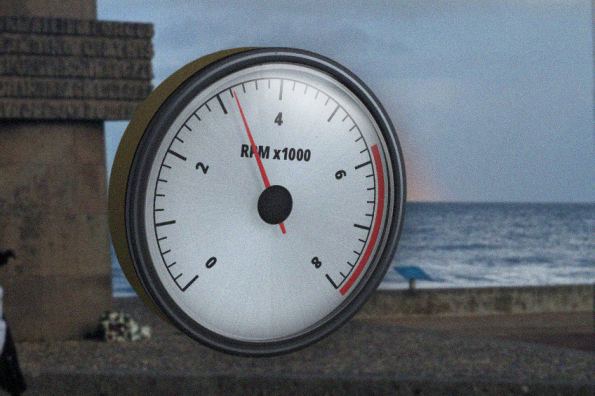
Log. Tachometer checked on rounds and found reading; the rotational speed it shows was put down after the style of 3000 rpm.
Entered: 3200 rpm
